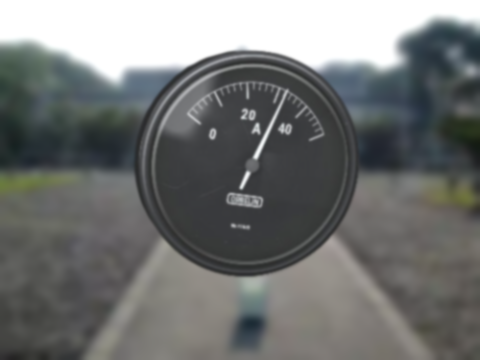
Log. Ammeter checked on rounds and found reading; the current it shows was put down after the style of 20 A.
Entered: 32 A
